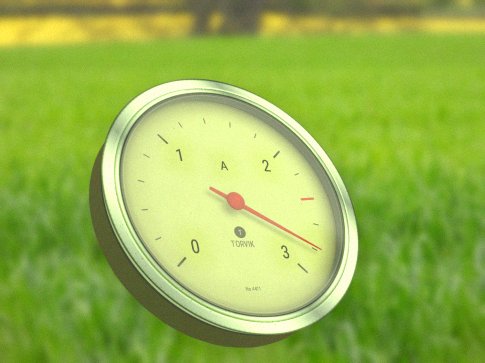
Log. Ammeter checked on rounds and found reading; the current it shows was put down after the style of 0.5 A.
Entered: 2.8 A
